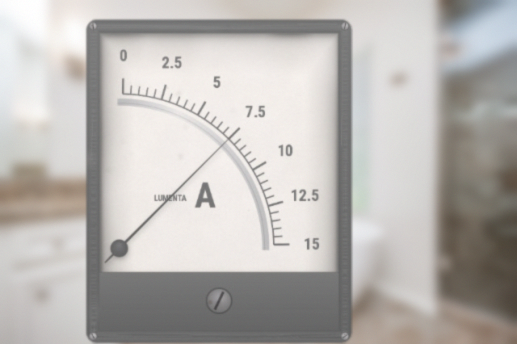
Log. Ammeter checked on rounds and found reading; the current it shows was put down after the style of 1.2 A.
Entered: 7.5 A
